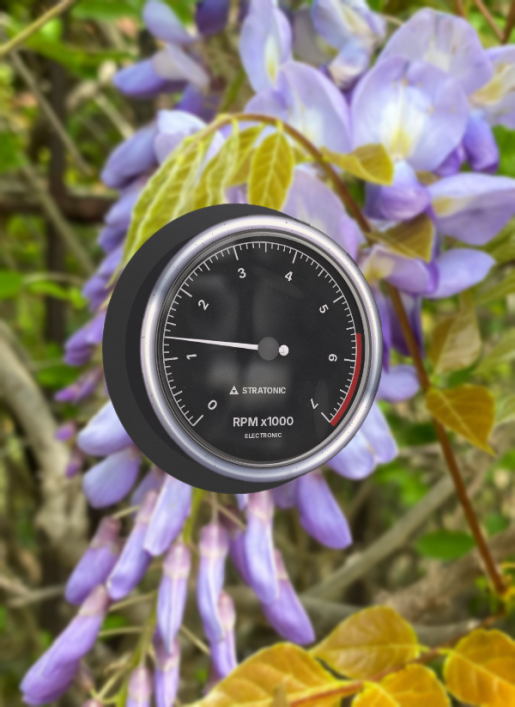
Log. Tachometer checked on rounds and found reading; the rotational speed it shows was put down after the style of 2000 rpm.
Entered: 1300 rpm
